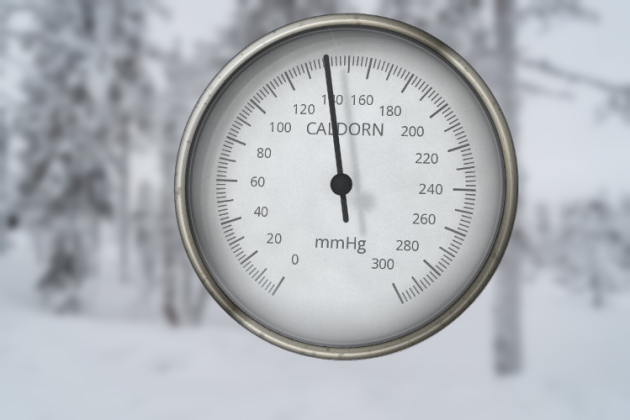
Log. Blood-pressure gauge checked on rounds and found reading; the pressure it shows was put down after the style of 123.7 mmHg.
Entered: 140 mmHg
